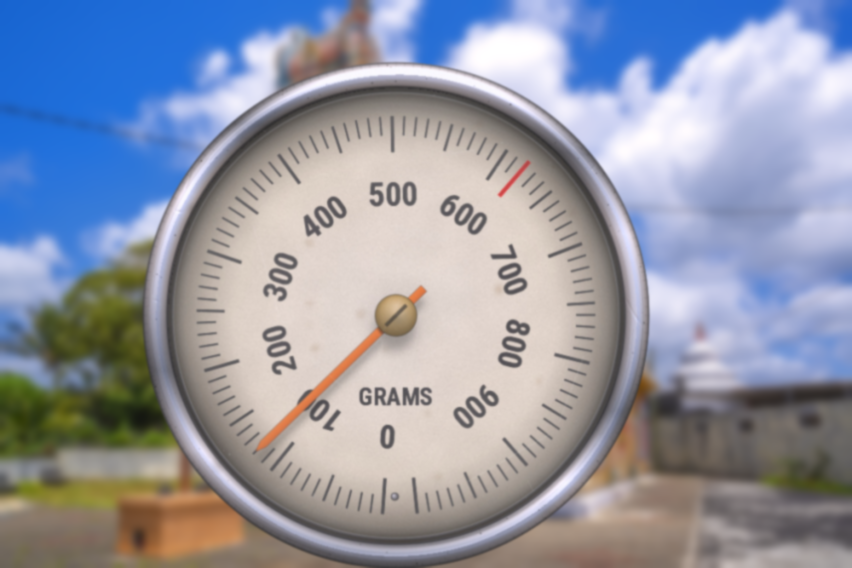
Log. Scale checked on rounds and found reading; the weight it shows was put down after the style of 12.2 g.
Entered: 120 g
